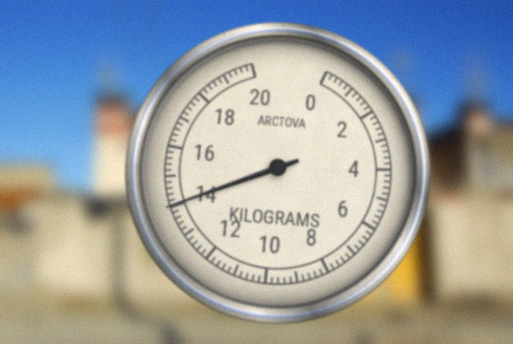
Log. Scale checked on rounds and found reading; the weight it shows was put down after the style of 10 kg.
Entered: 14 kg
